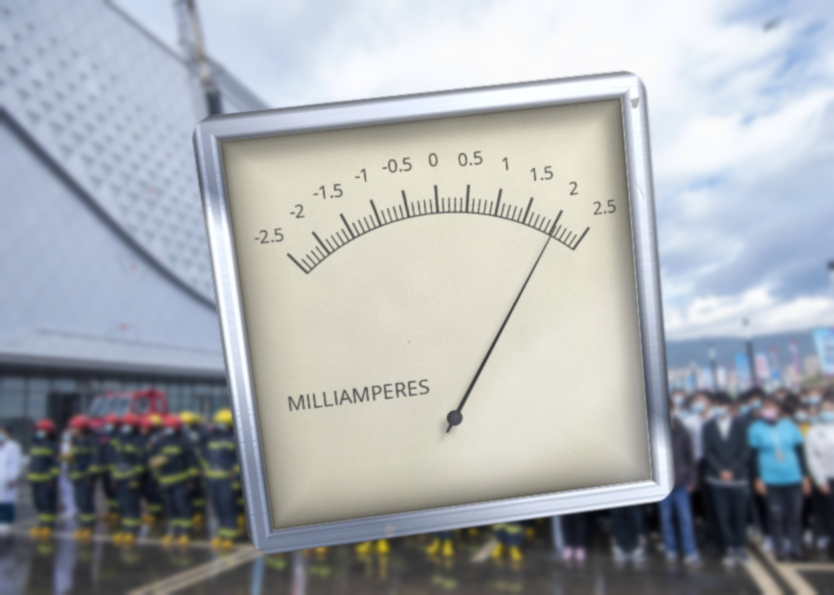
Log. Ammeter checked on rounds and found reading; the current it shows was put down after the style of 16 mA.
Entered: 2 mA
